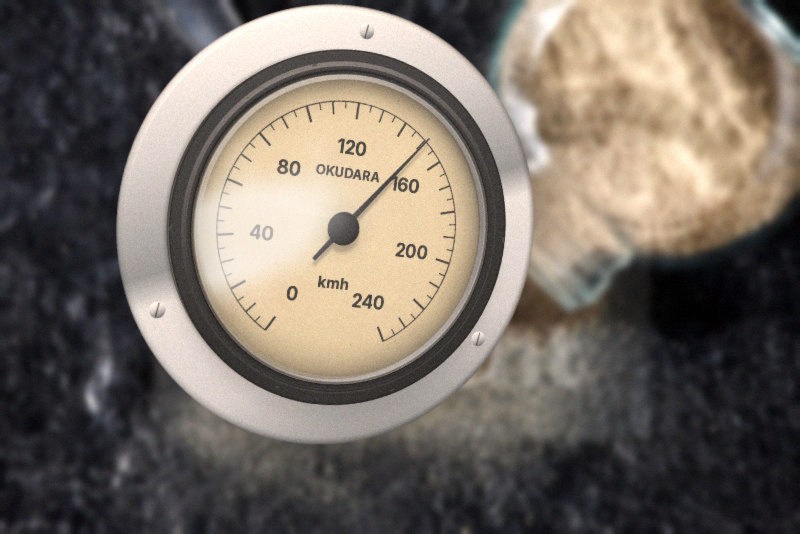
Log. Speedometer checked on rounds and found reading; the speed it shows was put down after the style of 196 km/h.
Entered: 150 km/h
